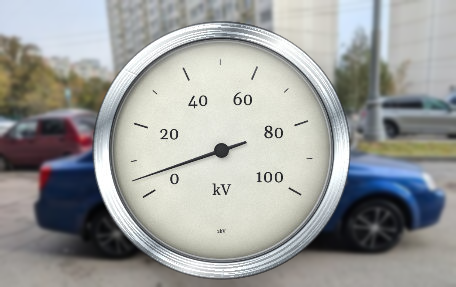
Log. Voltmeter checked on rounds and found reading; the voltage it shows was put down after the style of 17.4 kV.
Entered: 5 kV
